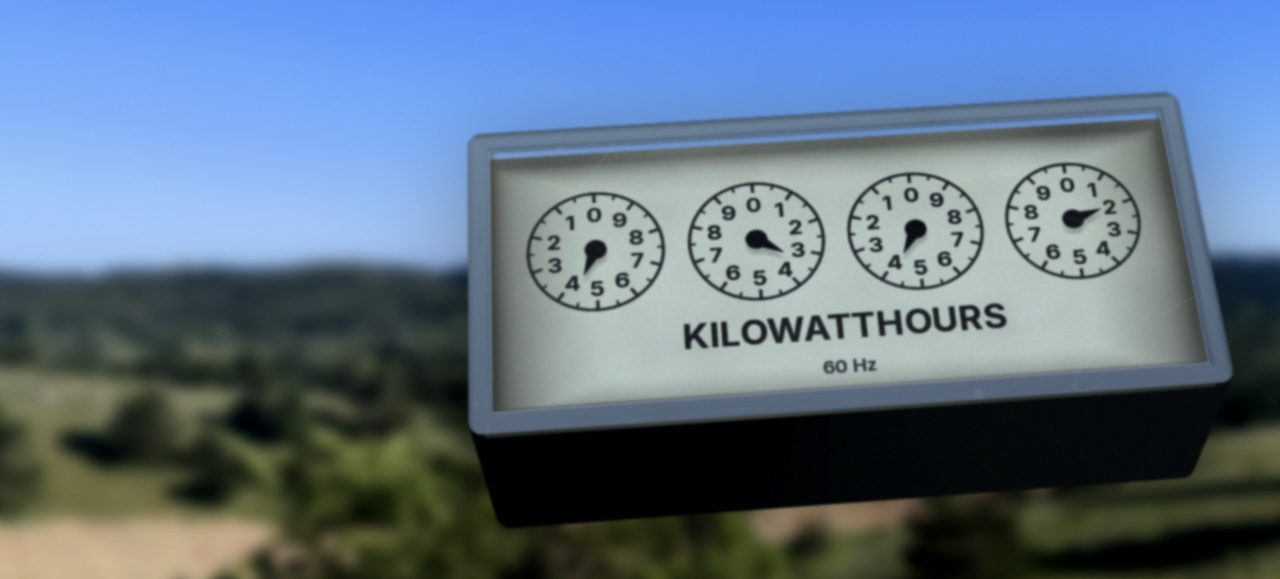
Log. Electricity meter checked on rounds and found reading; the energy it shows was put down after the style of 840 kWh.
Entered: 4342 kWh
